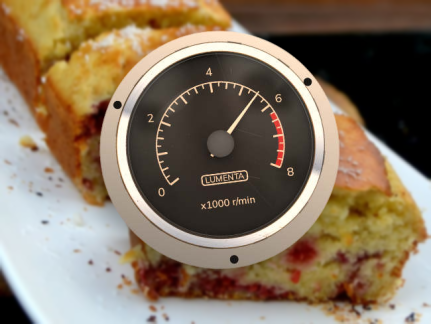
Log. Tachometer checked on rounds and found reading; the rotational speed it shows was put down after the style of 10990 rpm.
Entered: 5500 rpm
